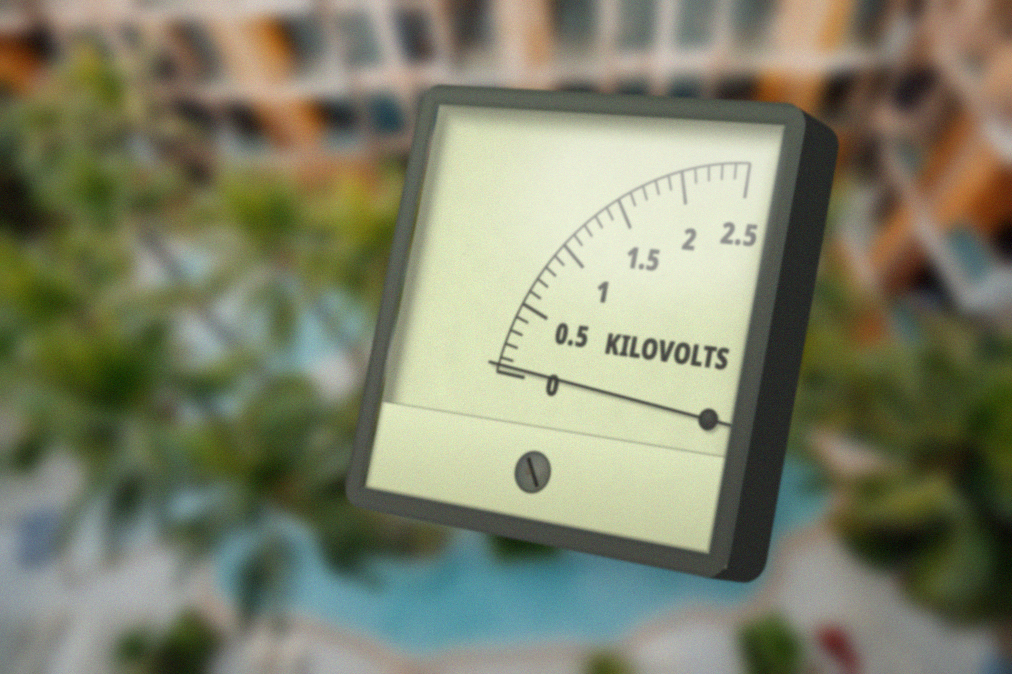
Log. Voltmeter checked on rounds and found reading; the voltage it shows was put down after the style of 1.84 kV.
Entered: 0.05 kV
